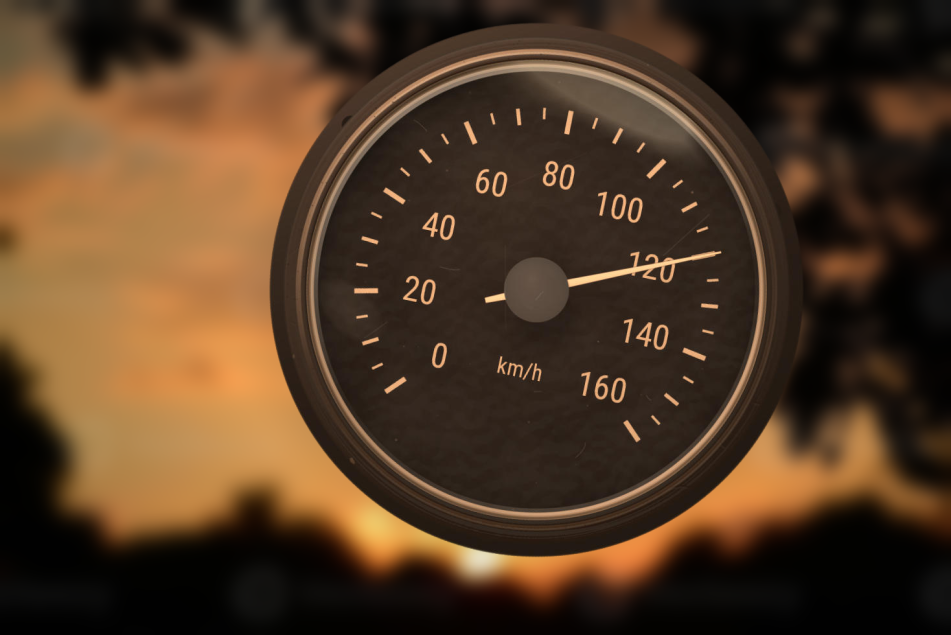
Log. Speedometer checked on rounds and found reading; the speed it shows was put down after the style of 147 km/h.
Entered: 120 km/h
